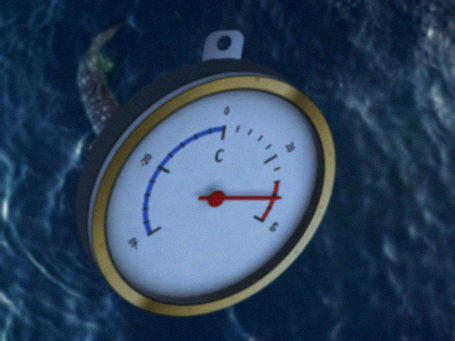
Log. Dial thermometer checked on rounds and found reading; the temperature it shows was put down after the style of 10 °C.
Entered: 32 °C
